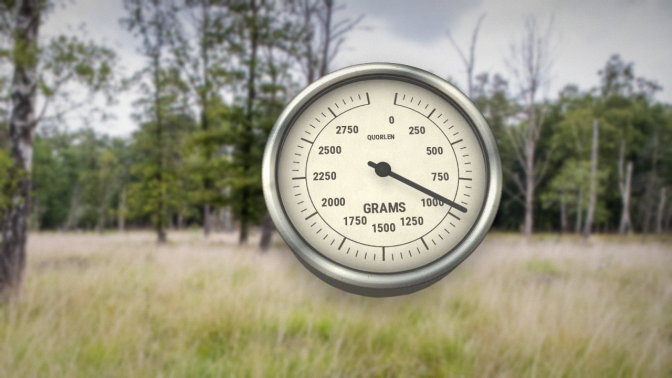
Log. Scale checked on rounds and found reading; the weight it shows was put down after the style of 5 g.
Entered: 950 g
